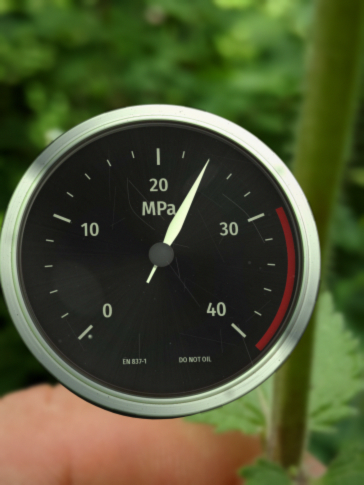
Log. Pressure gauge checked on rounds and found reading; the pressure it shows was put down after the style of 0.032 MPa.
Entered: 24 MPa
